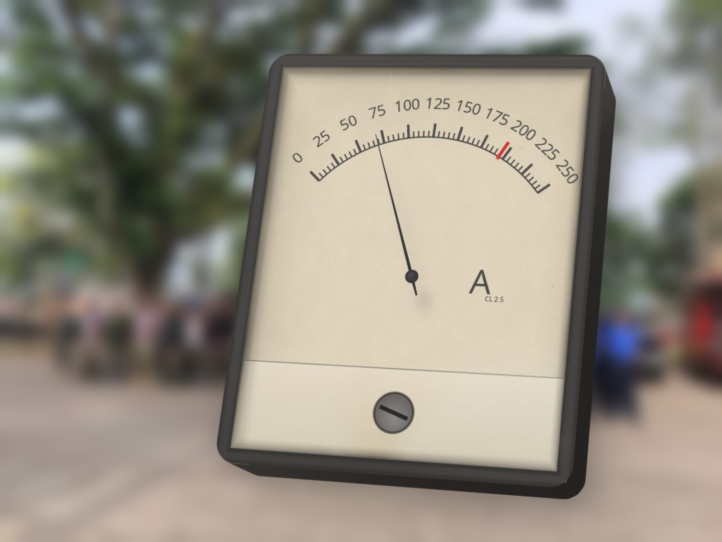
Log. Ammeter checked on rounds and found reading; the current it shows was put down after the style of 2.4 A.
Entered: 70 A
